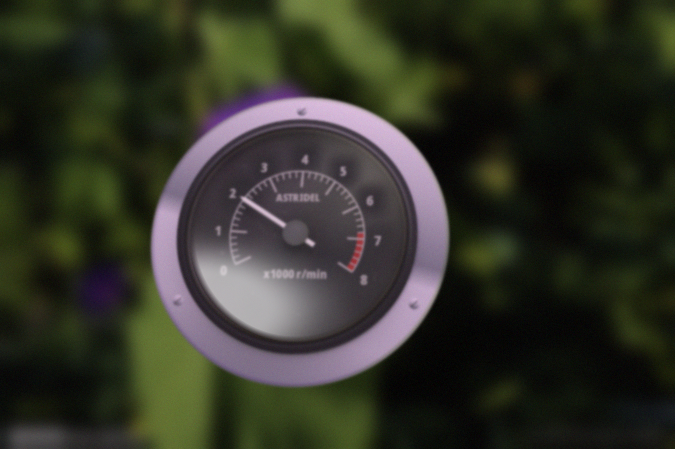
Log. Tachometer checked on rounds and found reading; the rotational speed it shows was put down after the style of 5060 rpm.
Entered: 2000 rpm
